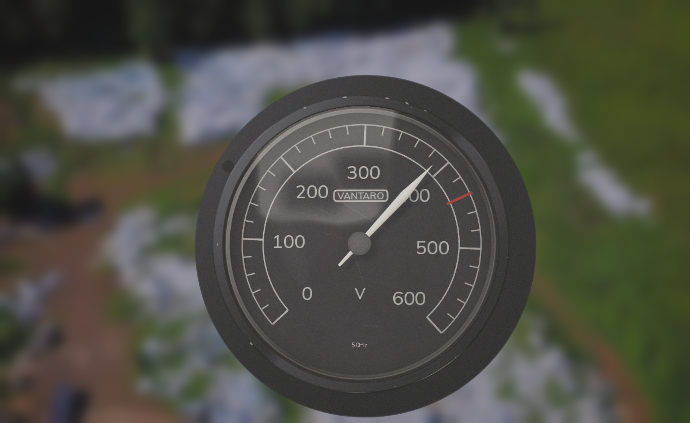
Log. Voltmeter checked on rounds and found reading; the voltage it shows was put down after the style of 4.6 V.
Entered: 390 V
